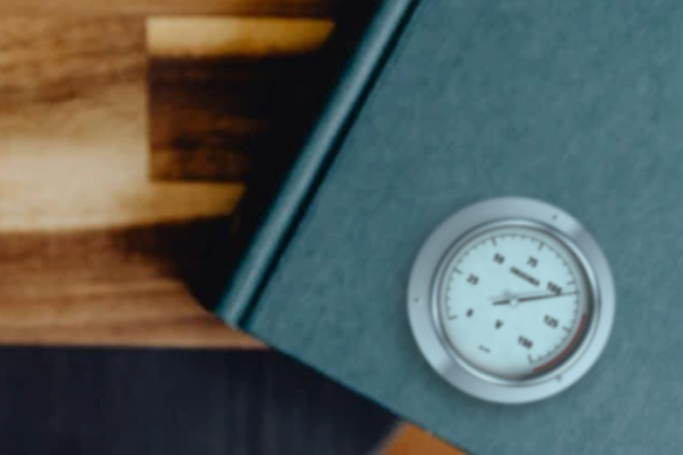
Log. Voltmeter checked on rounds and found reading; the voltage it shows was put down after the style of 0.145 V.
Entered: 105 V
